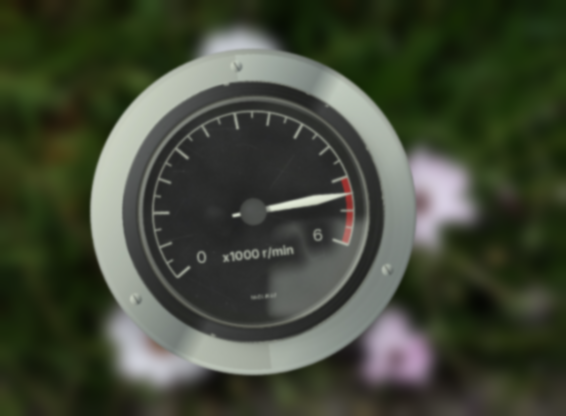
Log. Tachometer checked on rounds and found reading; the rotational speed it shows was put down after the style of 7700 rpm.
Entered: 5250 rpm
